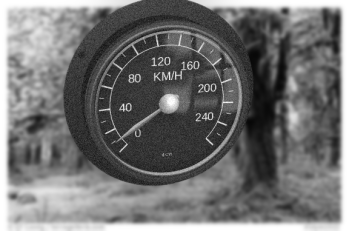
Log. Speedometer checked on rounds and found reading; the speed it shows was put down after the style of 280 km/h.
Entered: 10 km/h
